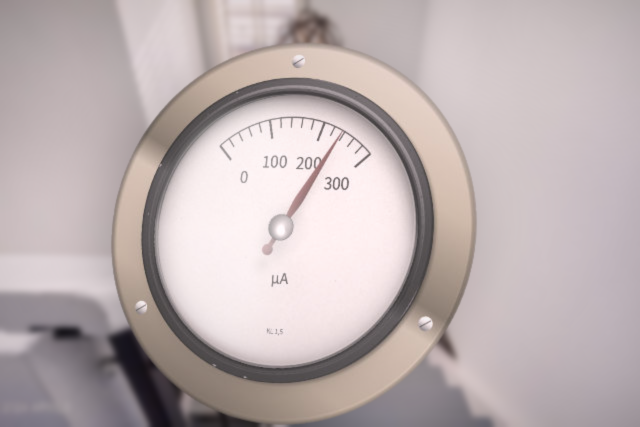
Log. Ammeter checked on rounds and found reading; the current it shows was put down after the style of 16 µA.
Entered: 240 µA
